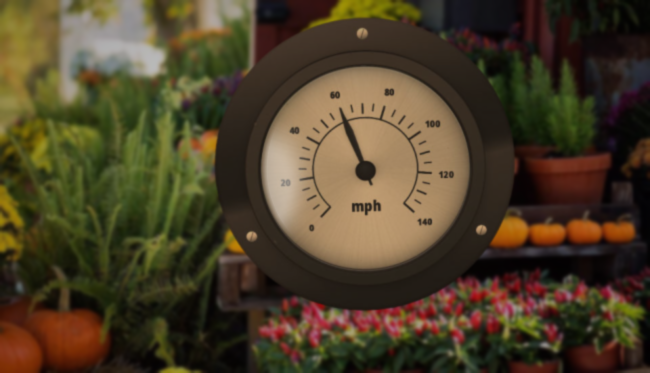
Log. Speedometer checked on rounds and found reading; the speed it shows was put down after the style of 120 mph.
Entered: 60 mph
